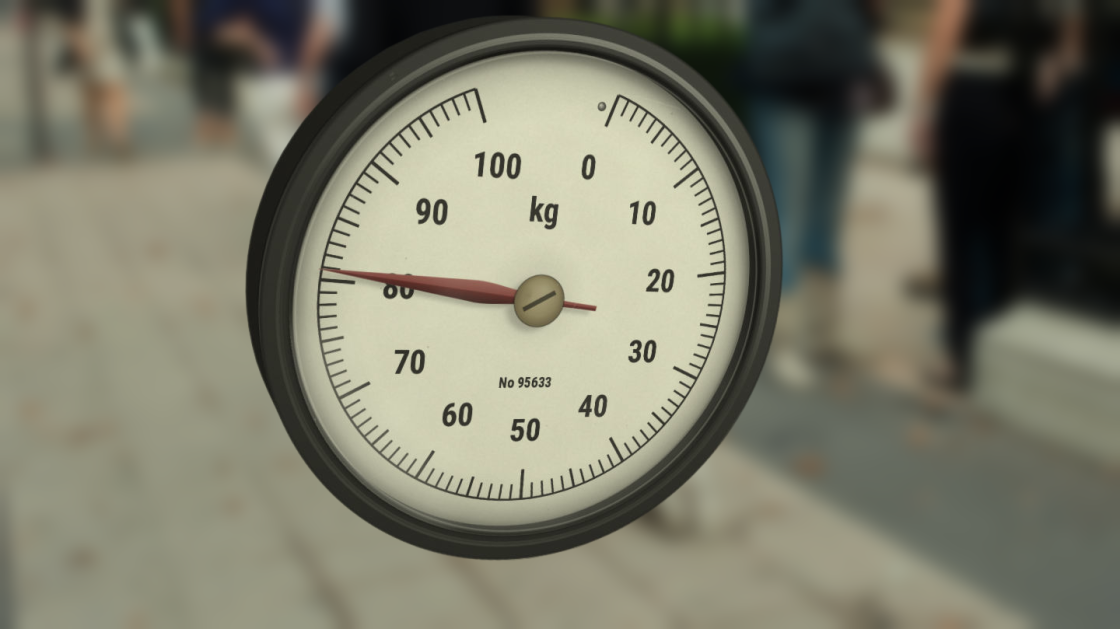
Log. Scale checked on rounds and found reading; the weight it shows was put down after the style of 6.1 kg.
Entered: 81 kg
